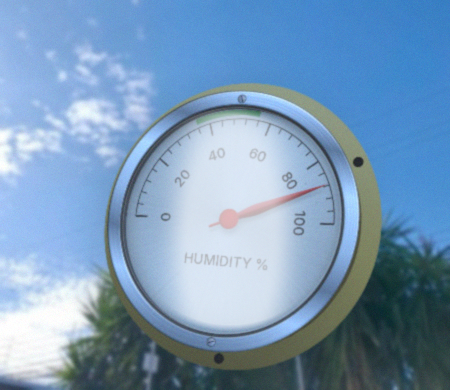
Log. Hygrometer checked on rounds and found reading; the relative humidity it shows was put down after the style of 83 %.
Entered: 88 %
